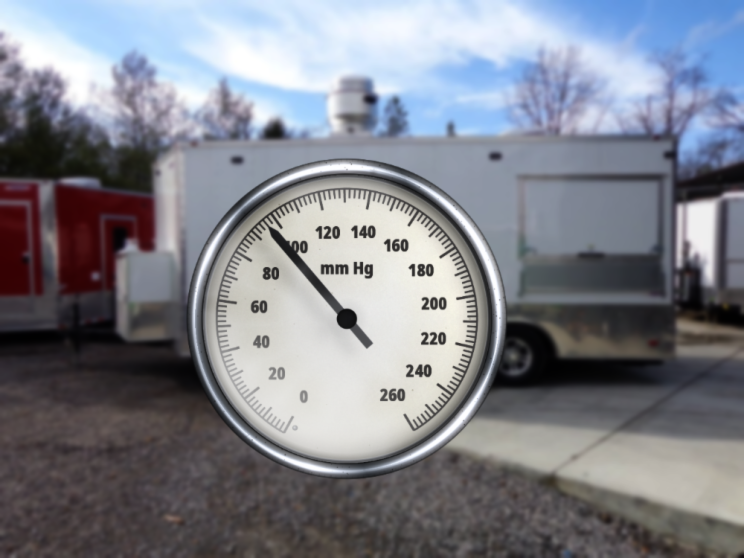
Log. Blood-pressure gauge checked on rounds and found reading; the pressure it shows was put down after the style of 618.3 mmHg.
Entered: 96 mmHg
